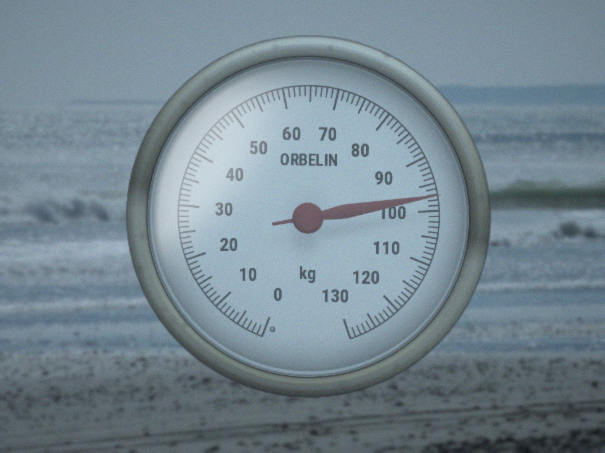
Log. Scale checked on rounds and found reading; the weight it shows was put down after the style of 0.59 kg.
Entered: 97 kg
